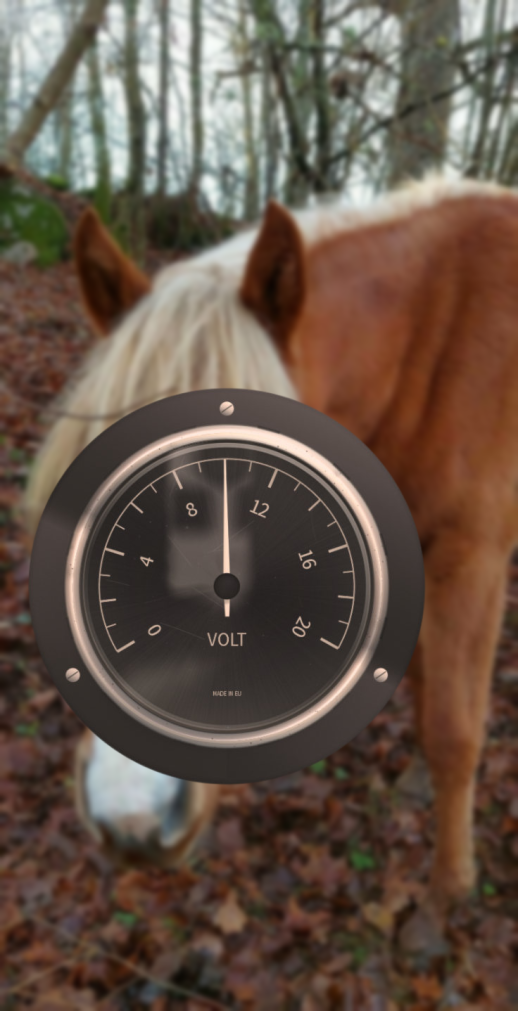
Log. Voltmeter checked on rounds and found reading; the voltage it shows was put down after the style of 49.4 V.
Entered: 10 V
